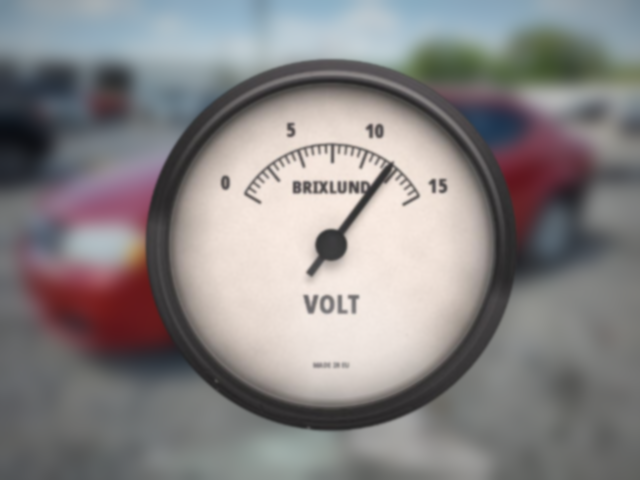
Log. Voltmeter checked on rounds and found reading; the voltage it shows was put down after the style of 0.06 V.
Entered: 12 V
